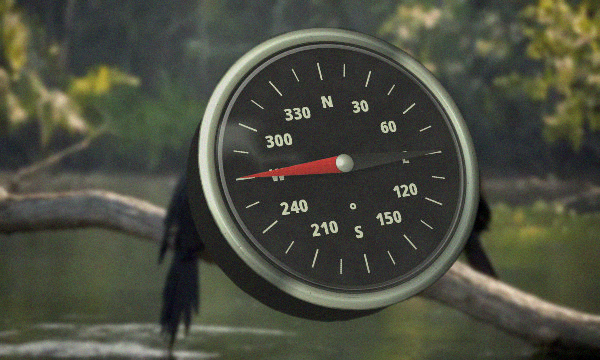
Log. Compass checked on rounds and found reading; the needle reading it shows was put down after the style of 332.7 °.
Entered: 270 °
